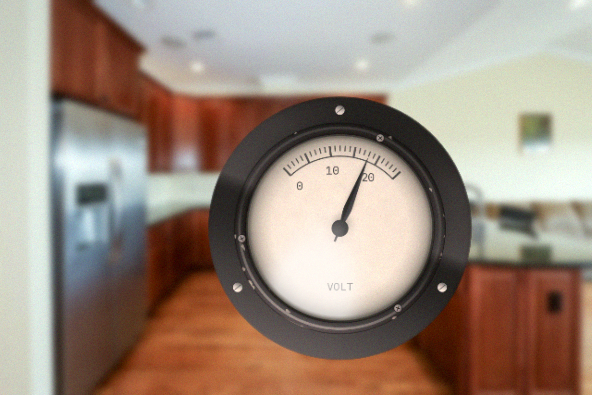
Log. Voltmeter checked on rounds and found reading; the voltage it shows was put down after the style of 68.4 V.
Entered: 18 V
